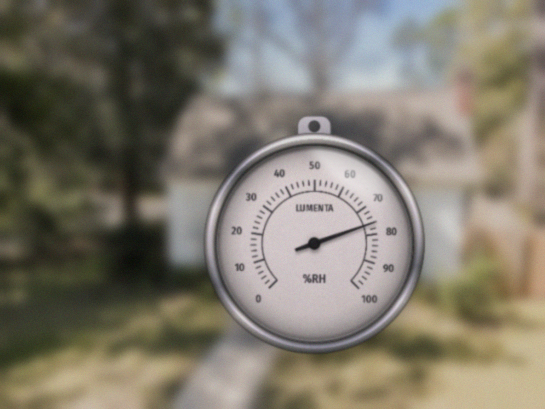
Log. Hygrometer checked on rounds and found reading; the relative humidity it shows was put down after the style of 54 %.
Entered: 76 %
